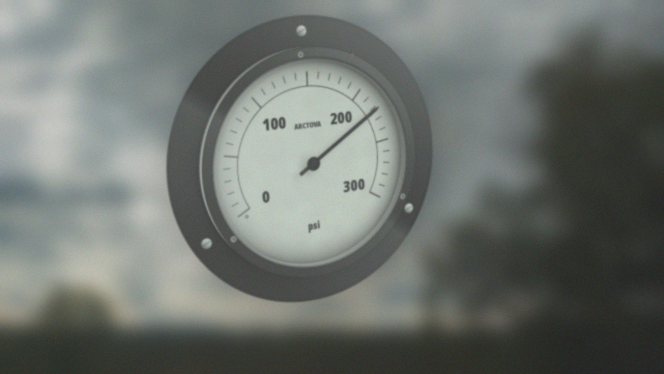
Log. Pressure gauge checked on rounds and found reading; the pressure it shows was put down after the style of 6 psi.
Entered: 220 psi
